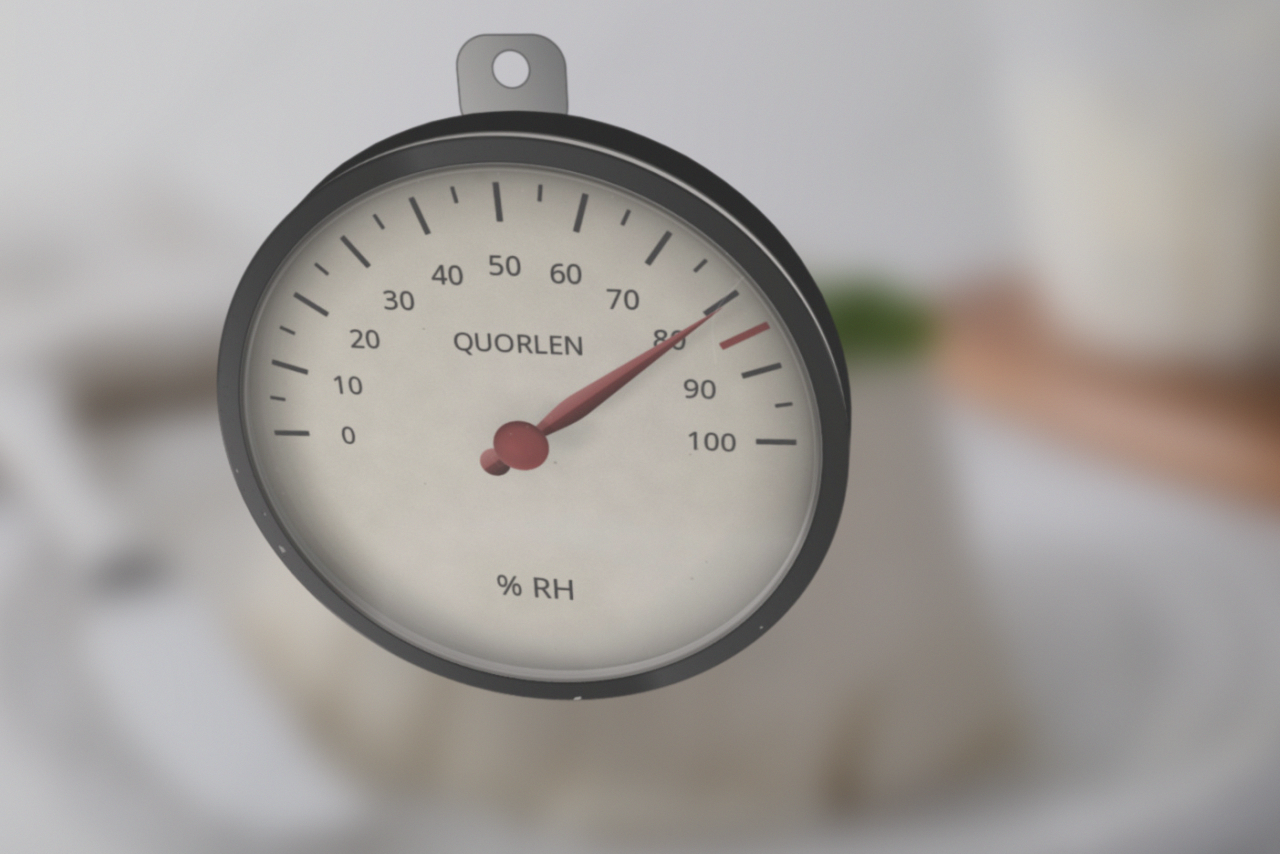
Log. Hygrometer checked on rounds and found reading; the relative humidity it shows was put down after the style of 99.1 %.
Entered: 80 %
